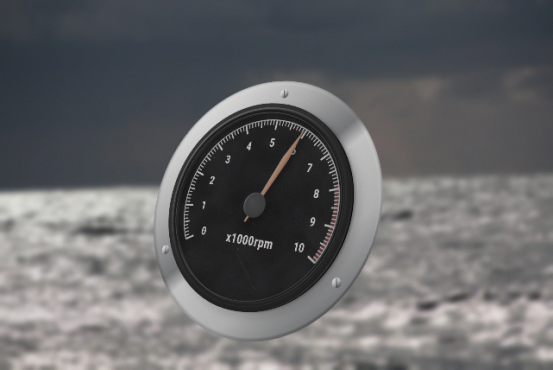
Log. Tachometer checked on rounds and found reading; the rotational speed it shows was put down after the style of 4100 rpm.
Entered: 6000 rpm
